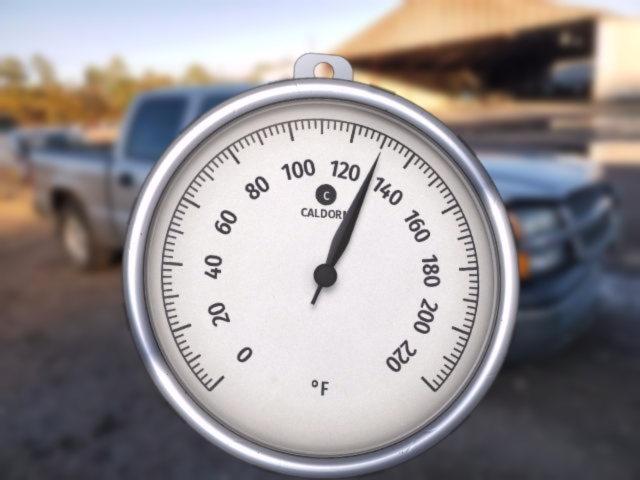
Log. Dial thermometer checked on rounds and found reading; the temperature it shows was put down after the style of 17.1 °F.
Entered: 130 °F
